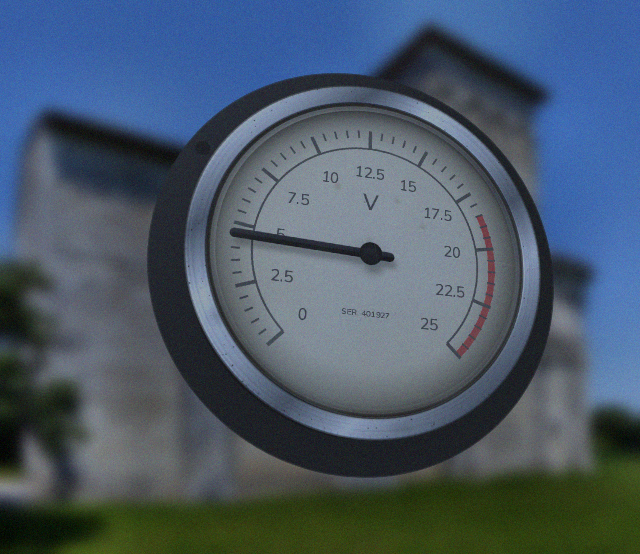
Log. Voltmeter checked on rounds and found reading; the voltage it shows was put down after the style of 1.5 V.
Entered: 4.5 V
